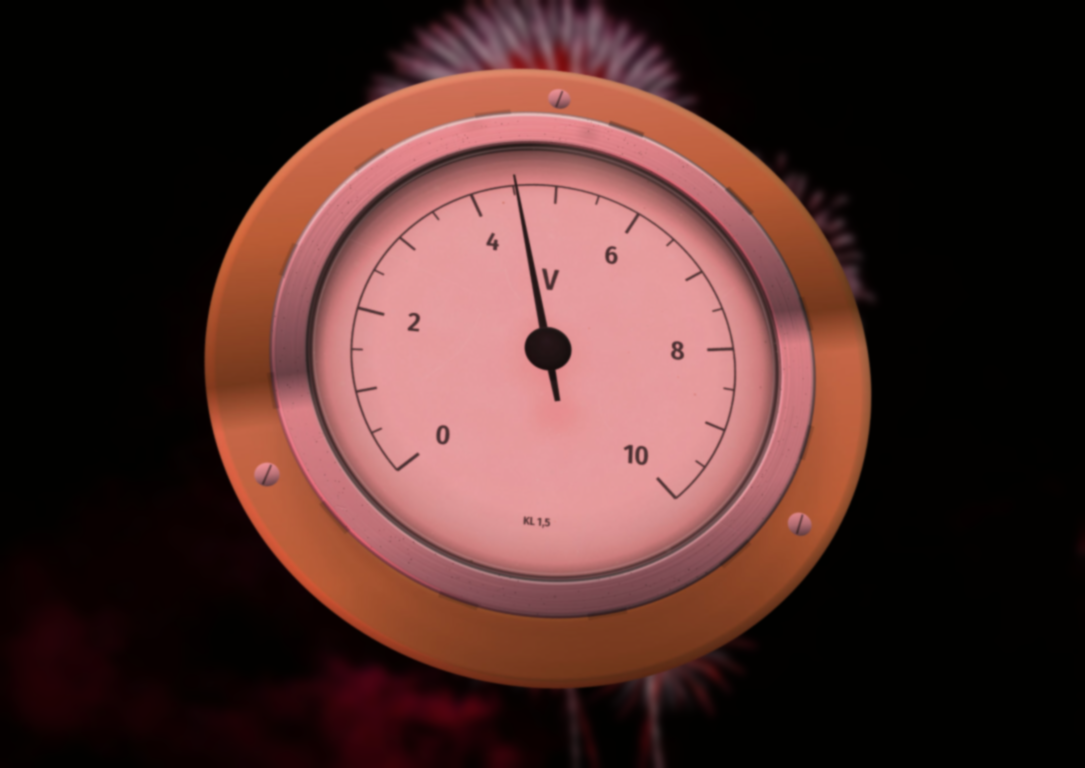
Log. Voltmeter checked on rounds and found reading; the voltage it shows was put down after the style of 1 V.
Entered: 4.5 V
